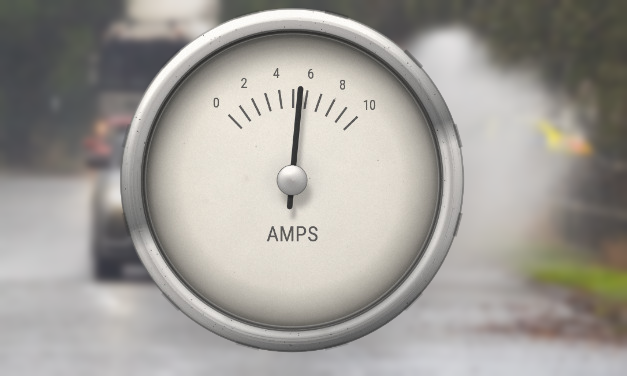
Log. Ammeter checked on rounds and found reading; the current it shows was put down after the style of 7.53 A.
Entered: 5.5 A
